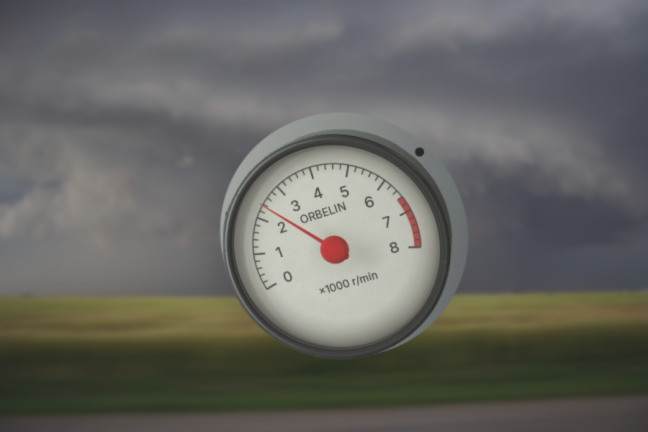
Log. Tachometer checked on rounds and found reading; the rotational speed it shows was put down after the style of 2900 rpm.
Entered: 2400 rpm
